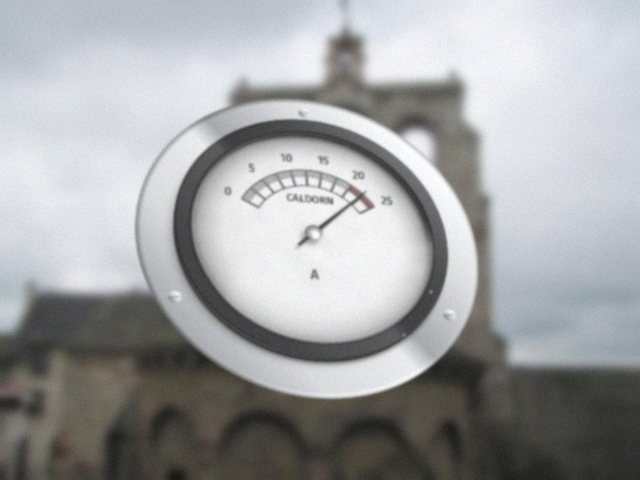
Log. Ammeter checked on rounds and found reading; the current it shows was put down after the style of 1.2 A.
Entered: 22.5 A
